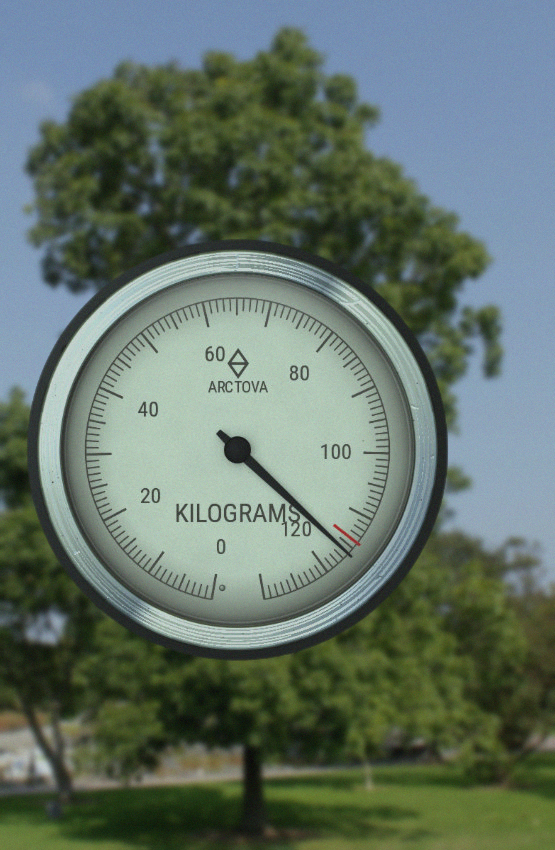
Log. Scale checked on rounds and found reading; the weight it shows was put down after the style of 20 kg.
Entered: 116 kg
